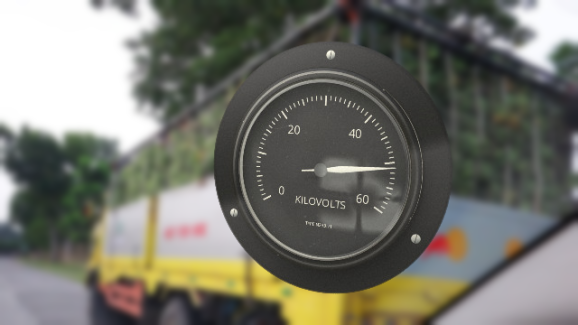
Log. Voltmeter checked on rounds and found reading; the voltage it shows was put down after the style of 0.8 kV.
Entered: 51 kV
